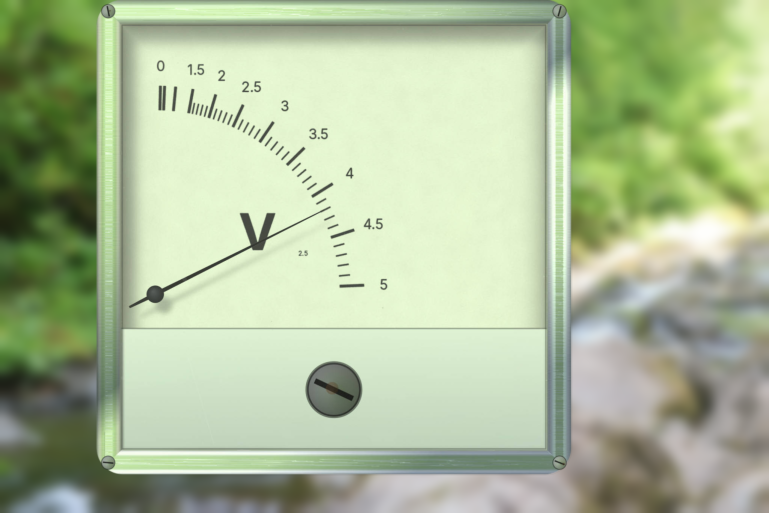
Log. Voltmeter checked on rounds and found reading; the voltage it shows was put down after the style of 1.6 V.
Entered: 4.2 V
